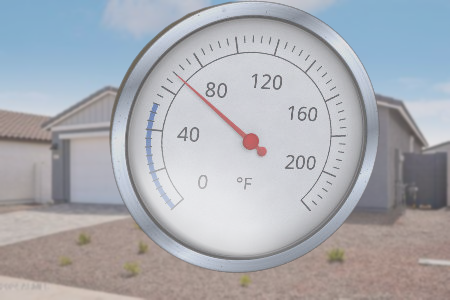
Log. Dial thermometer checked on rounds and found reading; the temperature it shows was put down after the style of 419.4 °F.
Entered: 68 °F
